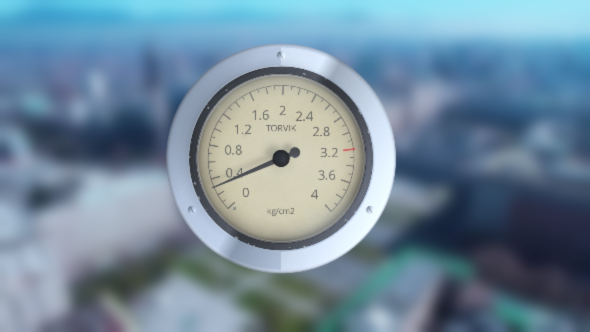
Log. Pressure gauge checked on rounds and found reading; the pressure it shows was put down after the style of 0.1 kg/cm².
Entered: 0.3 kg/cm²
